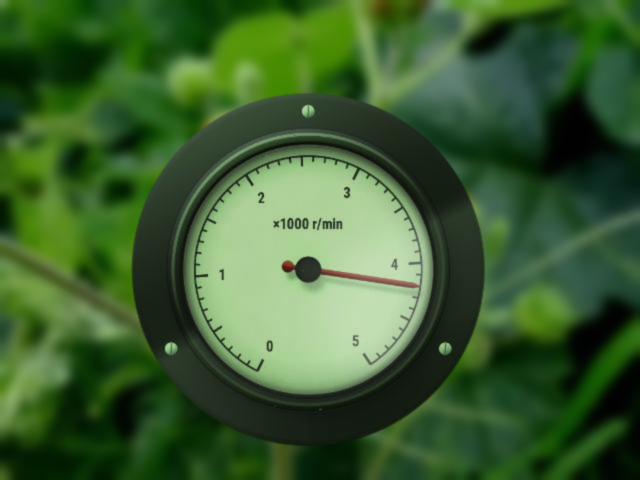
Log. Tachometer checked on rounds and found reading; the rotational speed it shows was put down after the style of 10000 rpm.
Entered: 4200 rpm
